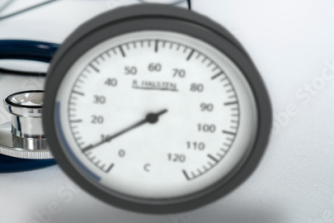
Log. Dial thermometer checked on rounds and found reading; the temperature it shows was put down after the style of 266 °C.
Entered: 10 °C
